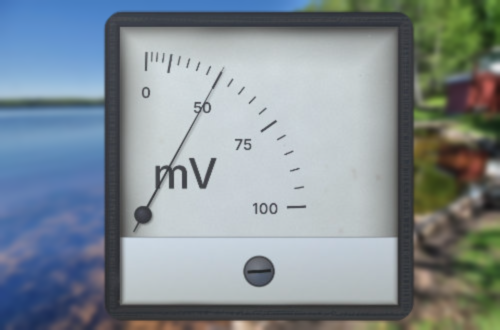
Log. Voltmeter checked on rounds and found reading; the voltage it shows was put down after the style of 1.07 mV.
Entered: 50 mV
